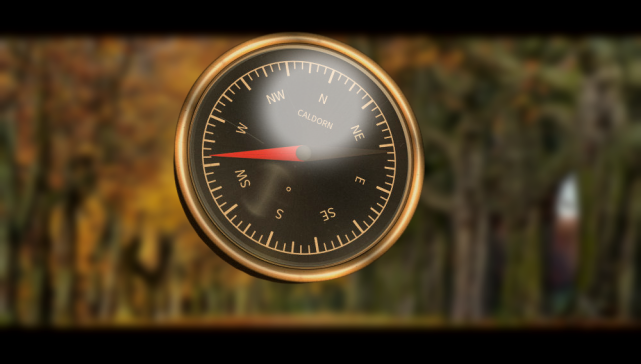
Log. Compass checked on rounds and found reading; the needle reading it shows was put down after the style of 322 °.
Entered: 245 °
